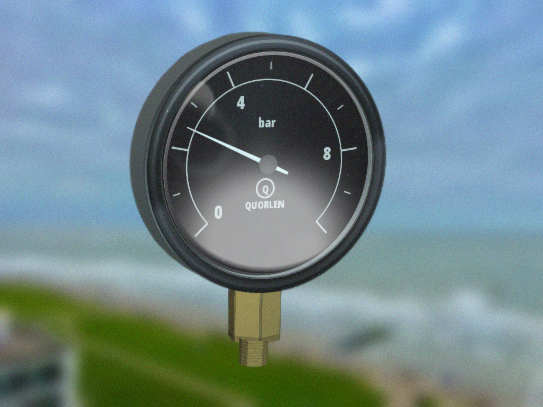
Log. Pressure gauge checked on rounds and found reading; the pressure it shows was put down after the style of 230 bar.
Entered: 2.5 bar
